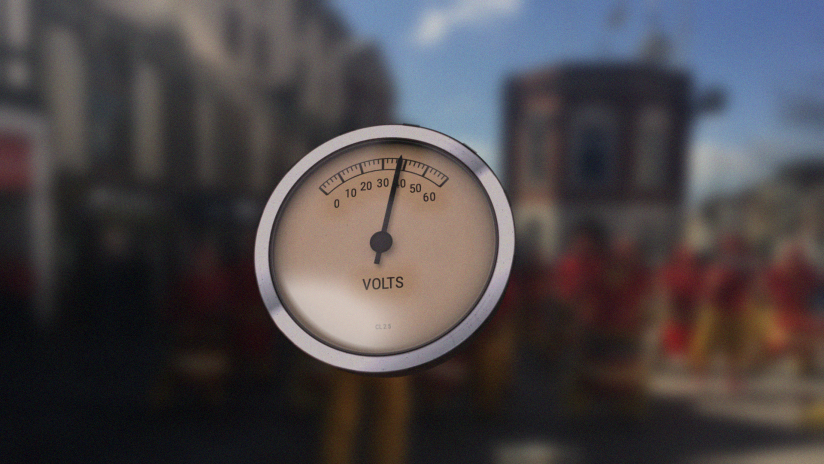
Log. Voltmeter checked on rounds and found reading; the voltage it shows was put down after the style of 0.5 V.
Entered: 38 V
